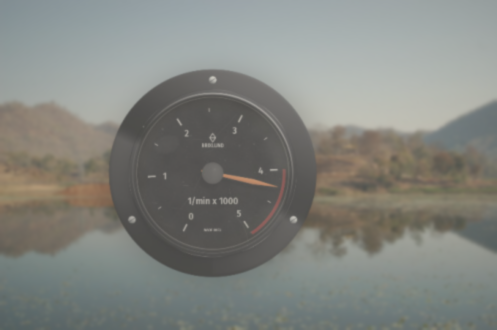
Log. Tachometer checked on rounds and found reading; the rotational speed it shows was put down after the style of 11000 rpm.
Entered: 4250 rpm
